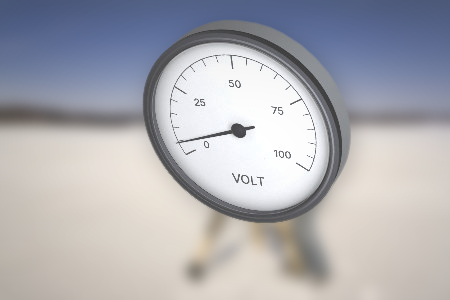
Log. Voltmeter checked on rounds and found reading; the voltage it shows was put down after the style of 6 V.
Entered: 5 V
